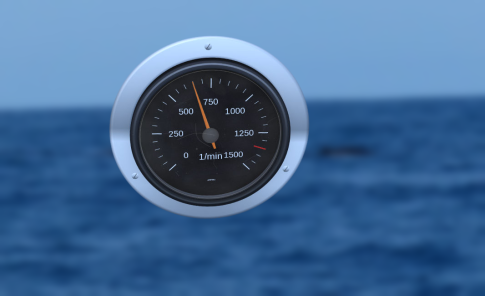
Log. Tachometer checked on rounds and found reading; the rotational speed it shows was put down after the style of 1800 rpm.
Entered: 650 rpm
